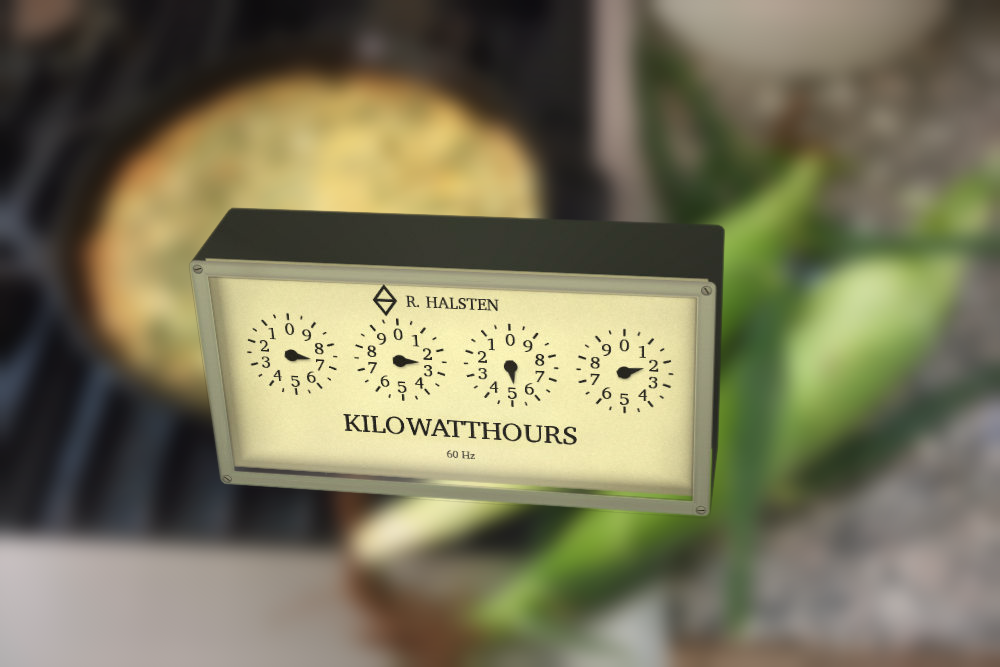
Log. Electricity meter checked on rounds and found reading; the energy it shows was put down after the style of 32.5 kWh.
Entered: 7252 kWh
